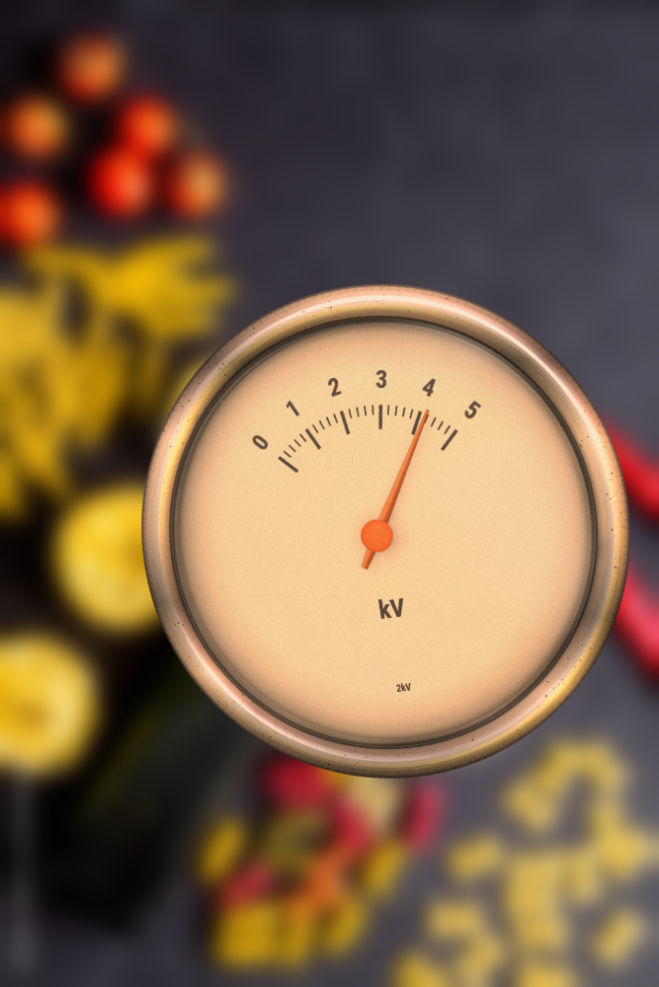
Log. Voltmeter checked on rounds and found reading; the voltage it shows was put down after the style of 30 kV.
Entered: 4.2 kV
